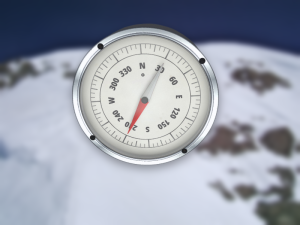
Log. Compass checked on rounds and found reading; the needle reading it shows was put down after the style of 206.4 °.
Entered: 210 °
